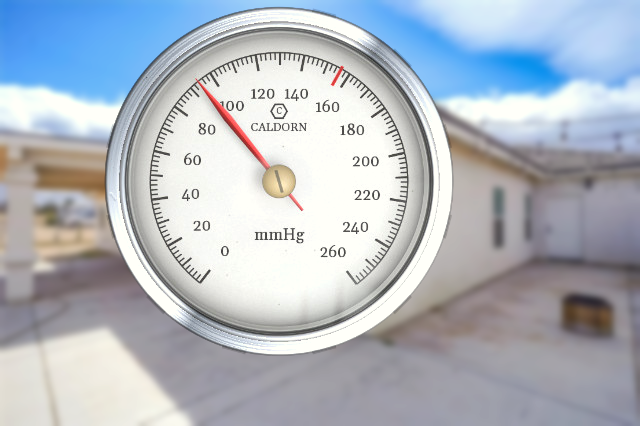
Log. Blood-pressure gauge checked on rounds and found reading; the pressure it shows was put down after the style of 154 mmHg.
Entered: 94 mmHg
